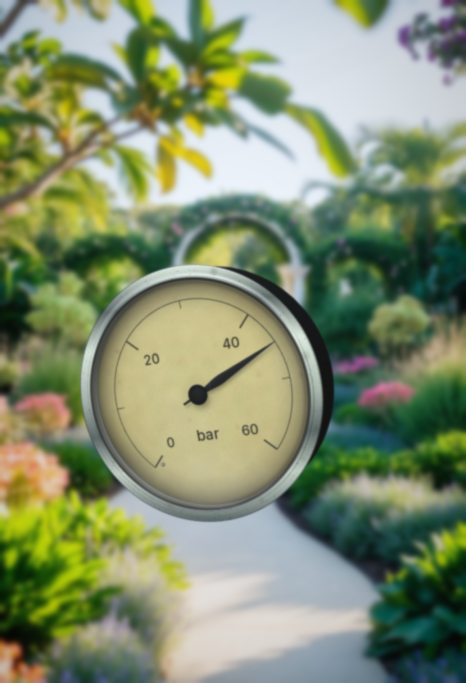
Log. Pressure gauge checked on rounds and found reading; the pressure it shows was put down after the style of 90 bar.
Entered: 45 bar
